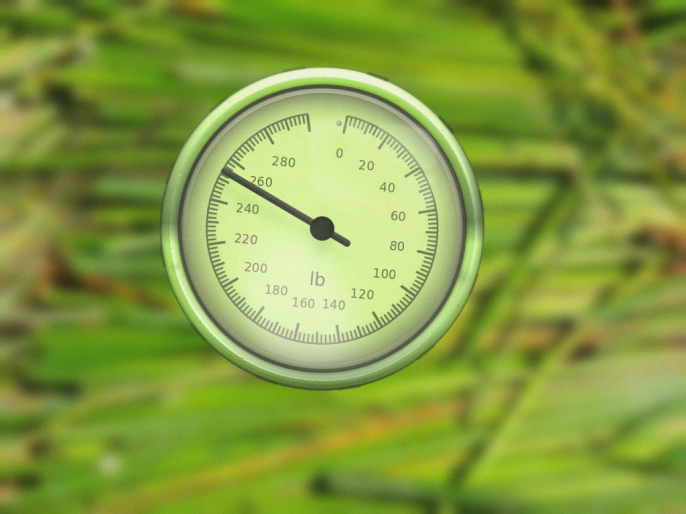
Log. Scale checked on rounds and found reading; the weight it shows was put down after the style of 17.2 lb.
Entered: 254 lb
